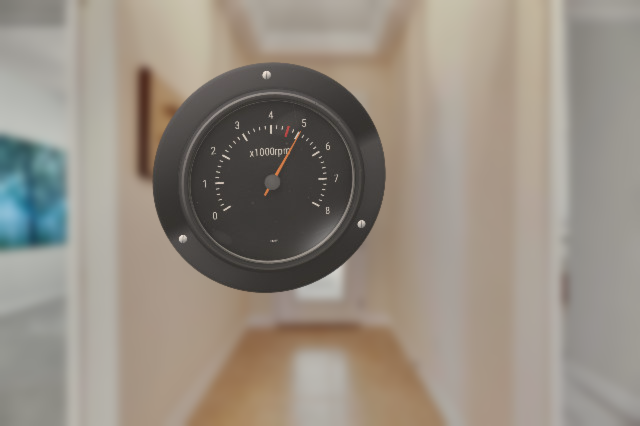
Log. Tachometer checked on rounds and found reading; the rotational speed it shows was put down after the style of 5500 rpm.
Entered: 5000 rpm
